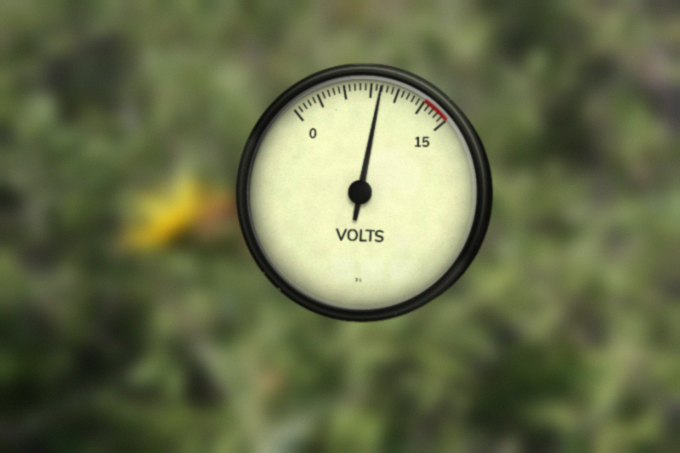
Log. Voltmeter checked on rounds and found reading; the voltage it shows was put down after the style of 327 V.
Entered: 8.5 V
